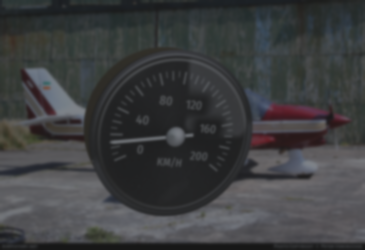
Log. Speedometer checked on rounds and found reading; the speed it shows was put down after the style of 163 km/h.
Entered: 15 km/h
